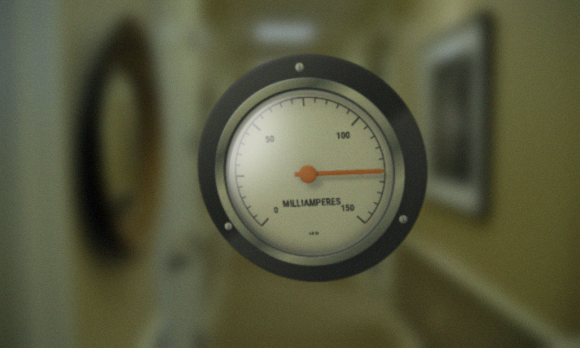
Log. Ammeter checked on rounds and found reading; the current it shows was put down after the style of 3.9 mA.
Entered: 125 mA
